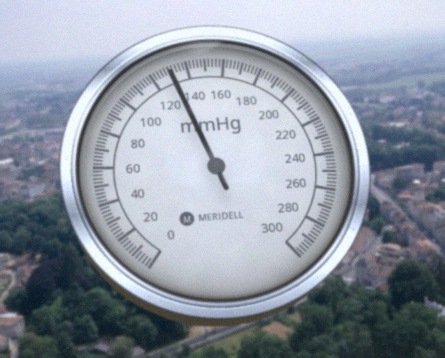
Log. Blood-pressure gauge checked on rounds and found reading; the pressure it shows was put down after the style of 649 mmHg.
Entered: 130 mmHg
